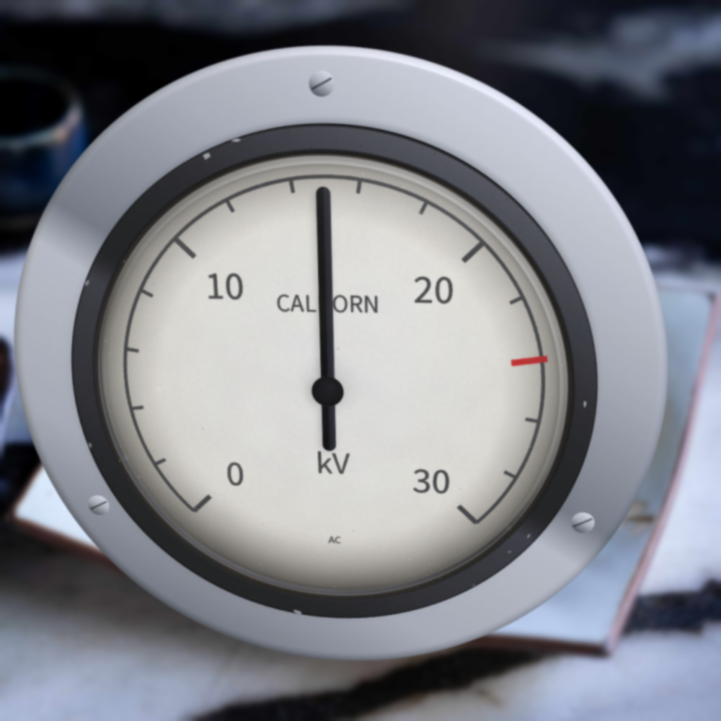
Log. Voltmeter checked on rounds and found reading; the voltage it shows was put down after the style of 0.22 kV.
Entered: 15 kV
